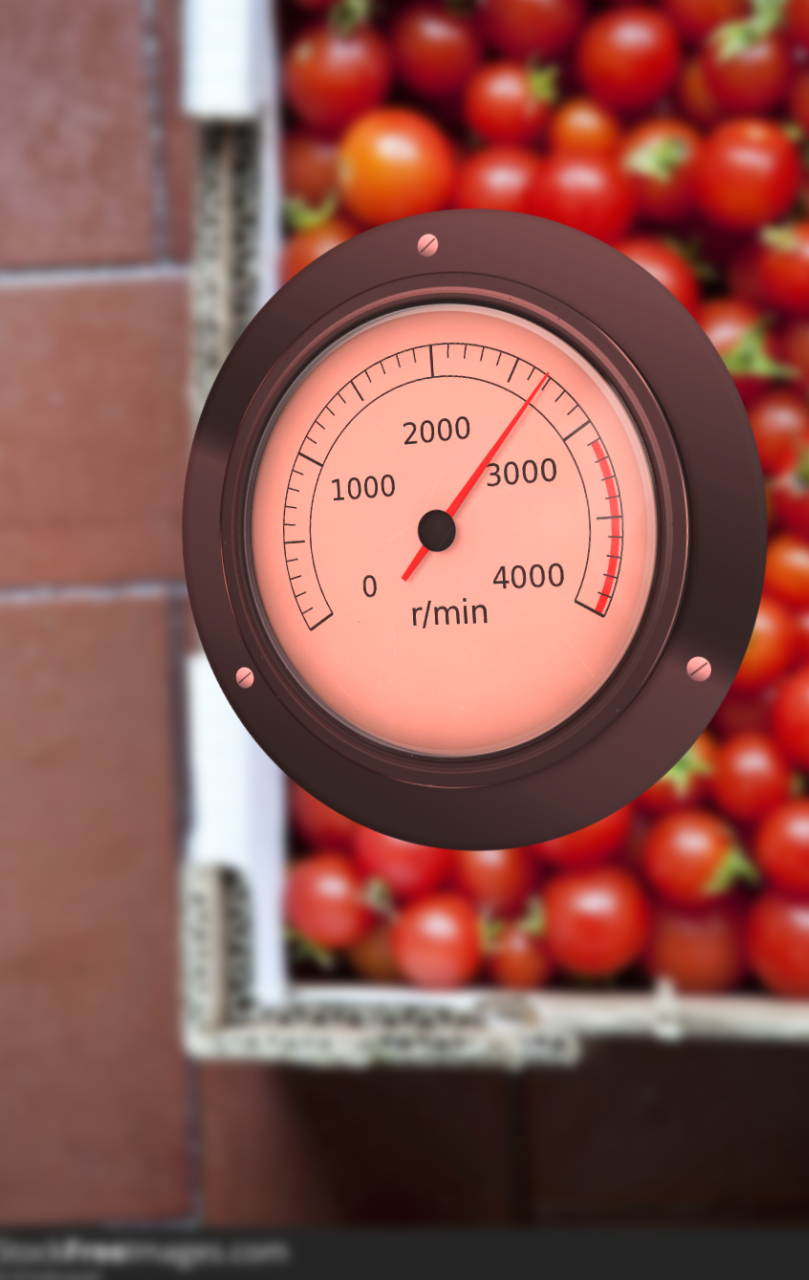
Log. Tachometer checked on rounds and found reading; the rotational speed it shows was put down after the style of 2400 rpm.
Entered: 2700 rpm
